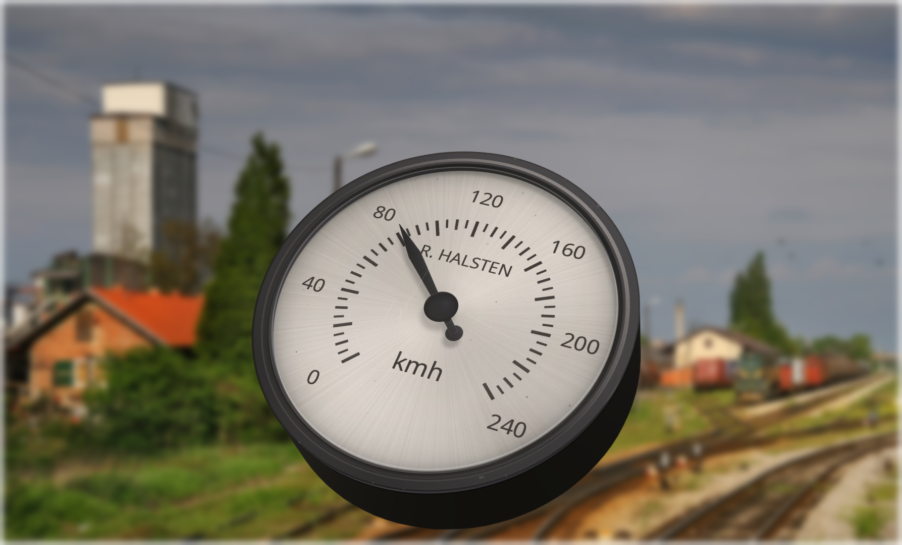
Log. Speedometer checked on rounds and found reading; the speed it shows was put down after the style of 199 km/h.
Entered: 82.5 km/h
